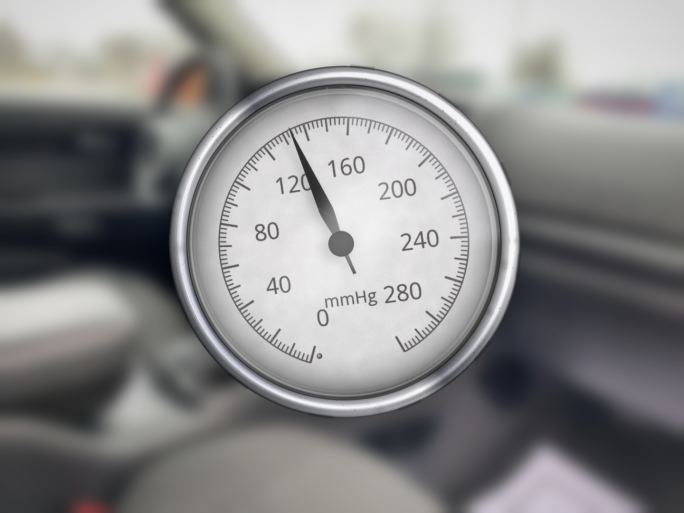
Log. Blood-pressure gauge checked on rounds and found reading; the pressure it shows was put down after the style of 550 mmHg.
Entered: 134 mmHg
